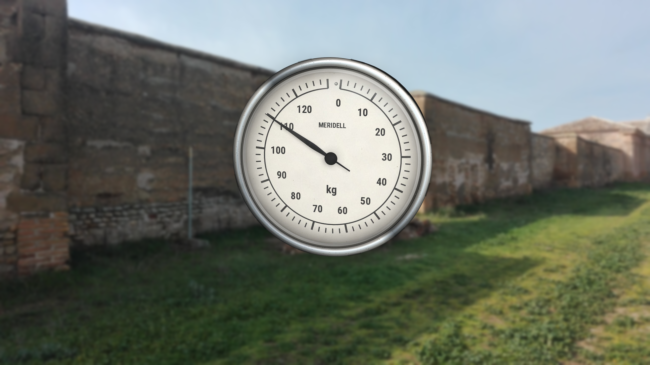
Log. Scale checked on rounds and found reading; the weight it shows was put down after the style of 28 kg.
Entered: 110 kg
